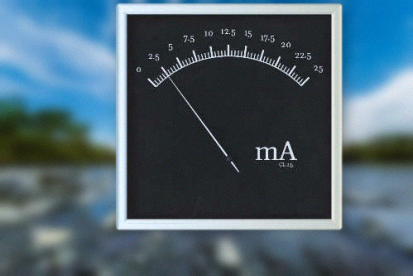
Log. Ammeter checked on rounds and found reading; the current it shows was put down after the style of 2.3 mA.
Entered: 2.5 mA
